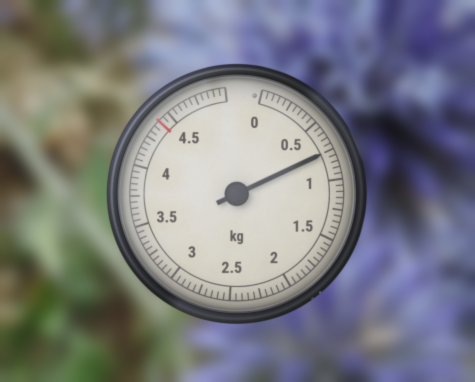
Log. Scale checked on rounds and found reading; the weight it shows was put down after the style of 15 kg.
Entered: 0.75 kg
